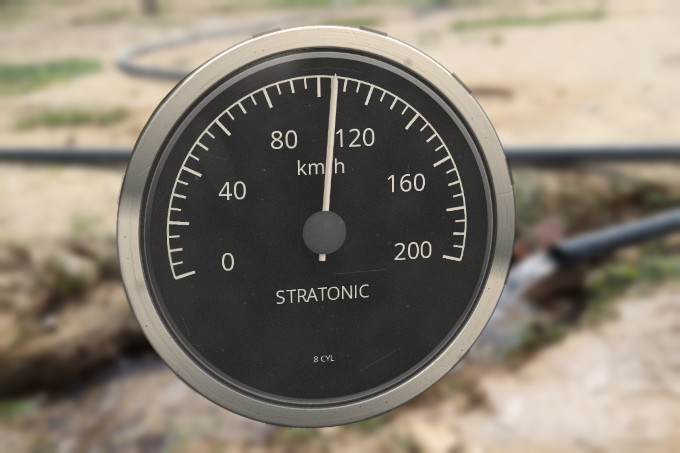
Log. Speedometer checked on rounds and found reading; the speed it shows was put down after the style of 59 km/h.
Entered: 105 km/h
